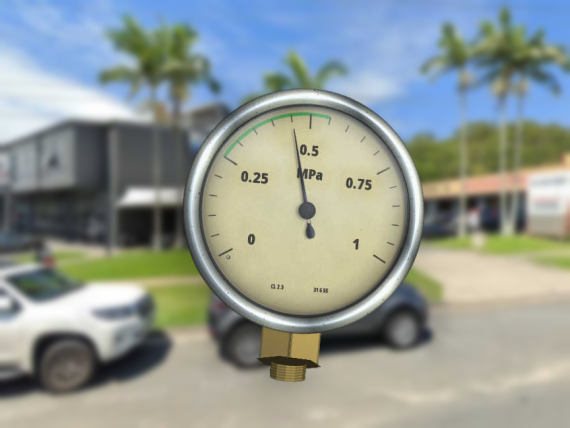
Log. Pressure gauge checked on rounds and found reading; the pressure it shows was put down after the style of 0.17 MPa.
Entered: 0.45 MPa
